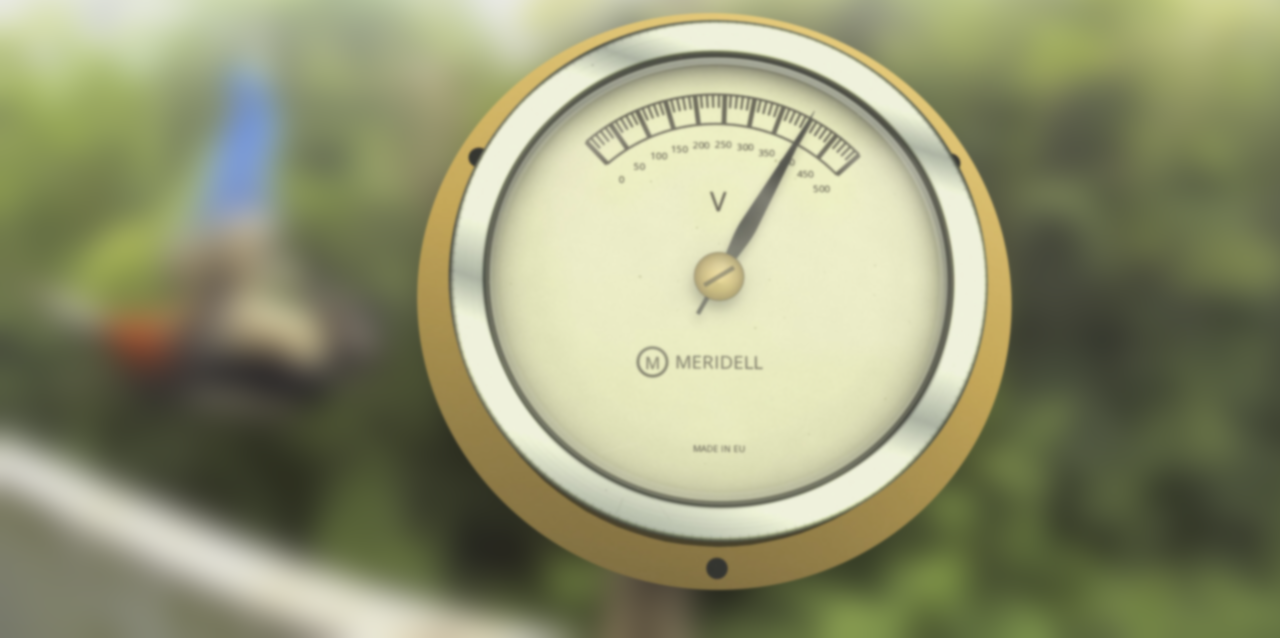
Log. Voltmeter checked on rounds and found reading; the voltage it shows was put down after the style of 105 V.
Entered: 400 V
